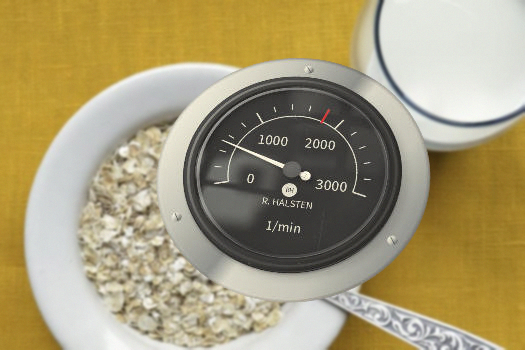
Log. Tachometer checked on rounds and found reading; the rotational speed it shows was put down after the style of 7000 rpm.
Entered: 500 rpm
